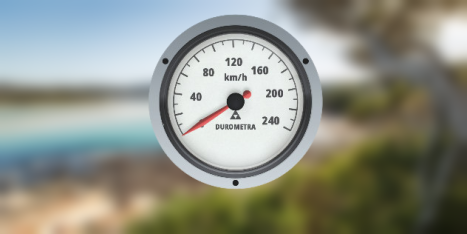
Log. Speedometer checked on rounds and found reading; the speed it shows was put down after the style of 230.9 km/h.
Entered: 0 km/h
